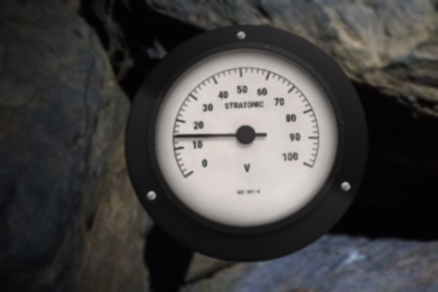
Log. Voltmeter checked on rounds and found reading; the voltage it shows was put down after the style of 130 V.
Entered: 14 V
